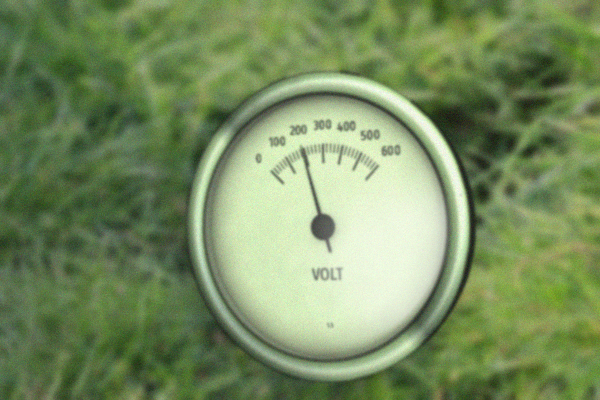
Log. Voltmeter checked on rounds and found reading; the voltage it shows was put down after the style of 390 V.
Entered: 200 V
